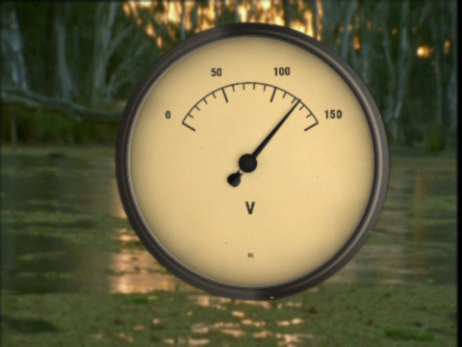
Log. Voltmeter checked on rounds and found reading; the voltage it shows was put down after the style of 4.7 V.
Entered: 125 V
